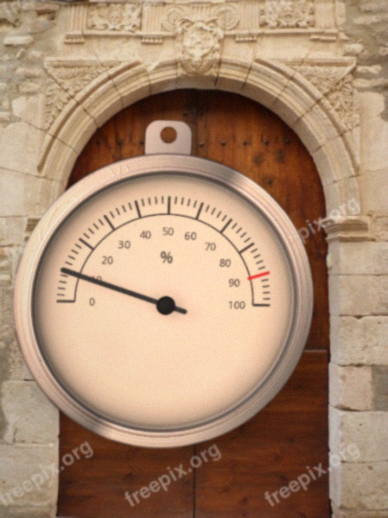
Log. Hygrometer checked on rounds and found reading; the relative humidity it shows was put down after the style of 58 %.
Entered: 10 %
